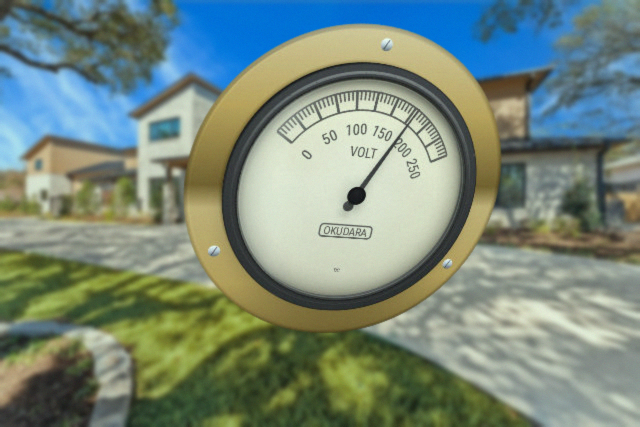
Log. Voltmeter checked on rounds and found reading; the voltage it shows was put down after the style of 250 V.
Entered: 175 V
